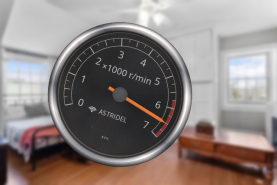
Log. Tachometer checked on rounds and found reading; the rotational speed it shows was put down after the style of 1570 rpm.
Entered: 6500 rpm
